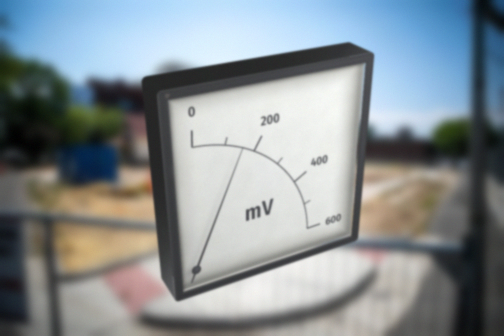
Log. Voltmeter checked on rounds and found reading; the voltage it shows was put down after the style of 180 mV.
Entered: 150 mV
